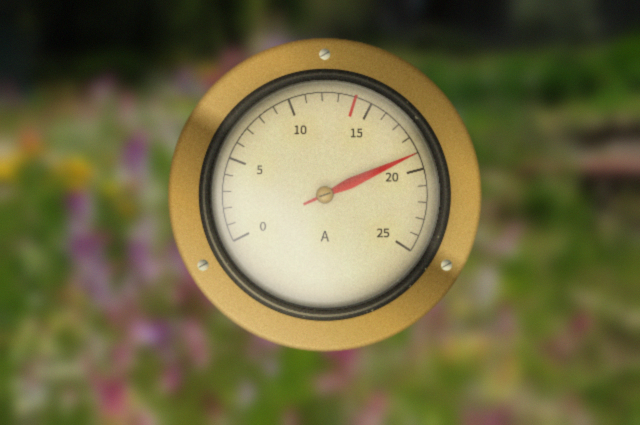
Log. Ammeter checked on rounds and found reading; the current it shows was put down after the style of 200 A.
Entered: 19 A
